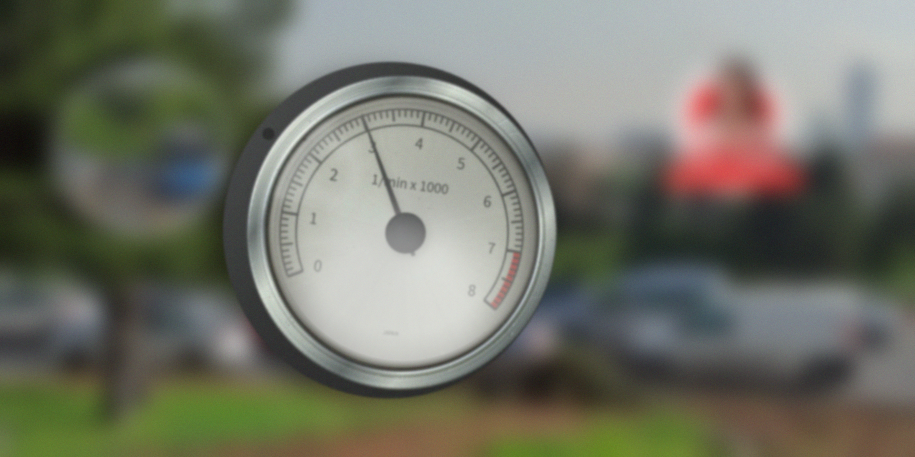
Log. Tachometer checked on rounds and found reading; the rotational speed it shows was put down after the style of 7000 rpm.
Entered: 3000 rpm
